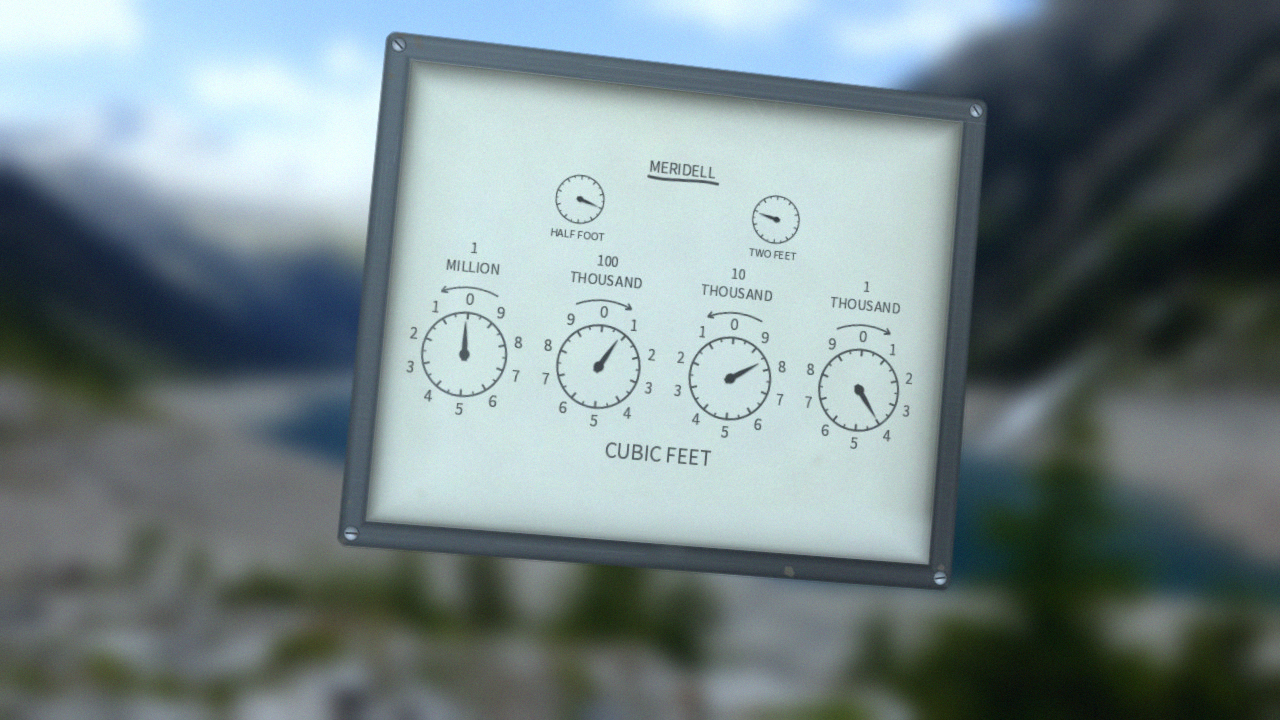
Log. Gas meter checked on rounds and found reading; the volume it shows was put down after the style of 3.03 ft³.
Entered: 8400 ft³
